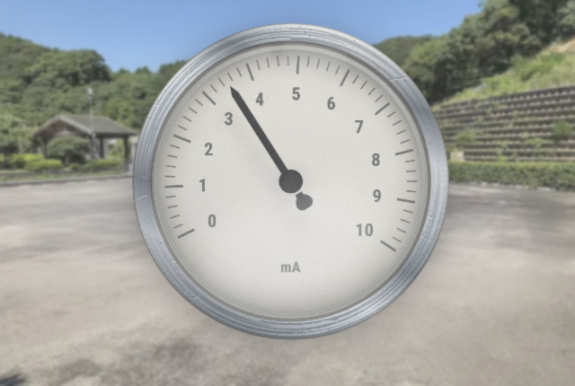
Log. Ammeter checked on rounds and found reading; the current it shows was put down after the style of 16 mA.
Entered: 3.5 mA
